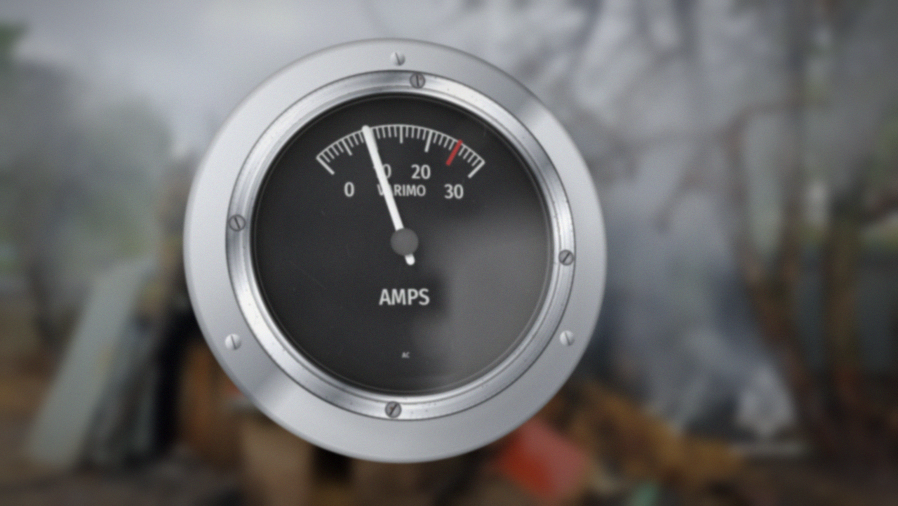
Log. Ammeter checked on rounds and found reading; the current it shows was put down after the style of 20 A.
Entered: 9 A
